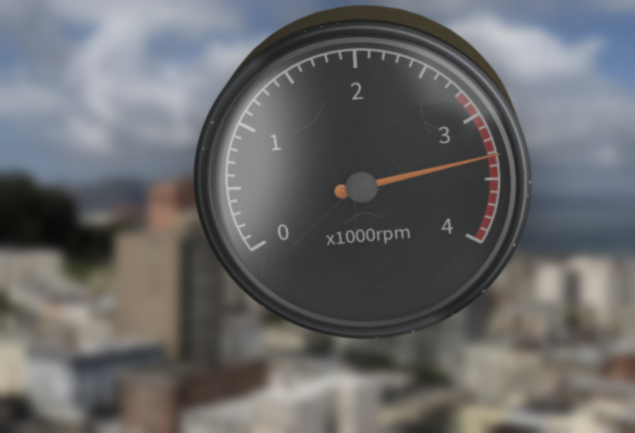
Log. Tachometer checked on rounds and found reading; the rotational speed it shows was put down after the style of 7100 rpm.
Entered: 3300 rpm
